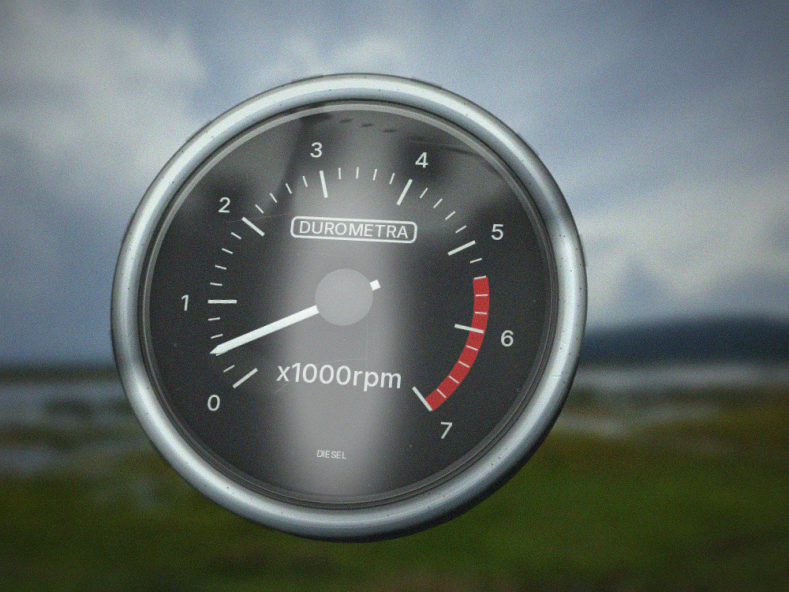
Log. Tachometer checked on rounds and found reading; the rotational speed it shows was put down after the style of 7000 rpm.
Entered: 400 rpm
